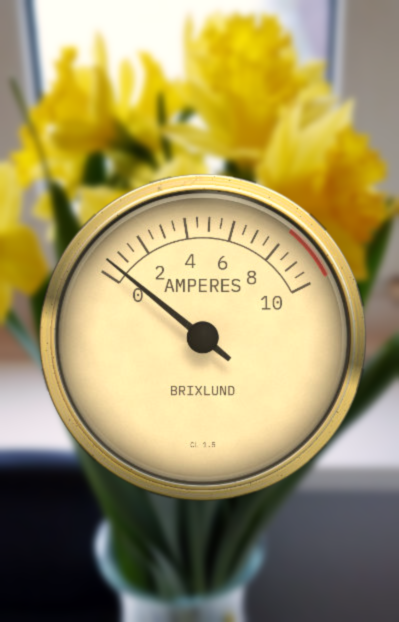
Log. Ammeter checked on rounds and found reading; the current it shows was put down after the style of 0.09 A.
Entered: 0.5 A
